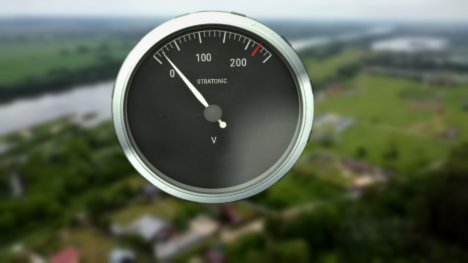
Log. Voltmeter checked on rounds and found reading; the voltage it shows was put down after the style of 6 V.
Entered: 20 V
